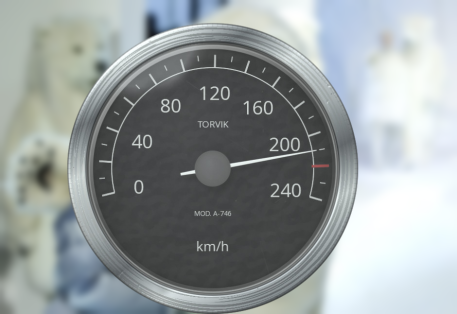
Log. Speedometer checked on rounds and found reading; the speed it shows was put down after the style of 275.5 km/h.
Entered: 210 km/h
